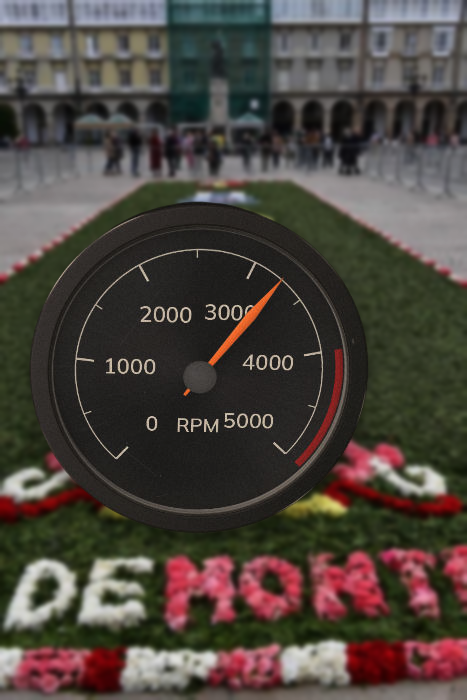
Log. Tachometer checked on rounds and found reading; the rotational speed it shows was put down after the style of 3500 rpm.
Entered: 3250 rpm
